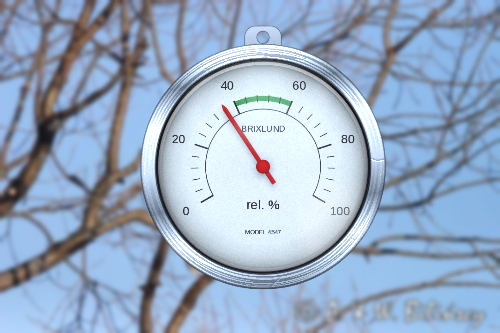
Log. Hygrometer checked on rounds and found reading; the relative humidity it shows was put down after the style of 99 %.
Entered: 36 %
